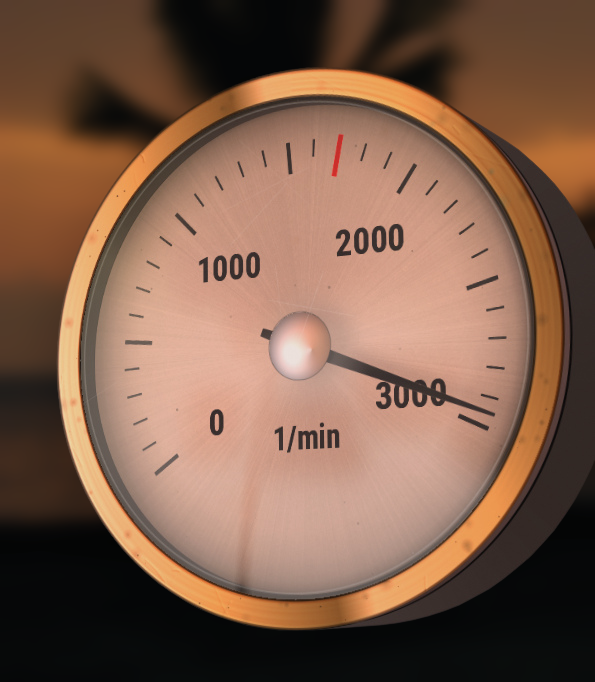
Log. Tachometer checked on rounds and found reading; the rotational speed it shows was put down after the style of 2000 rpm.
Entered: 2950 rpm
